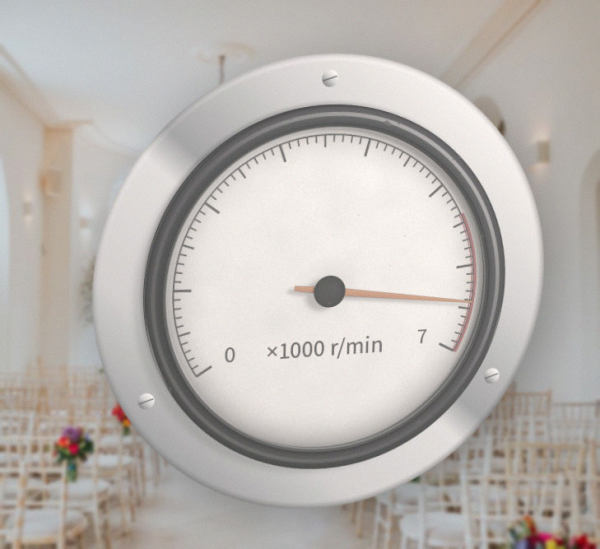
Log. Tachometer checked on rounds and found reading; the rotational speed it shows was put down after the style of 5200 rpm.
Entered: 6400 rpm
